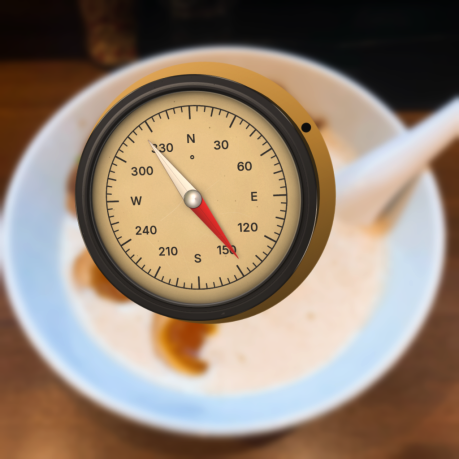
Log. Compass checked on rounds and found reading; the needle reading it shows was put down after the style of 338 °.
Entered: 145 °
